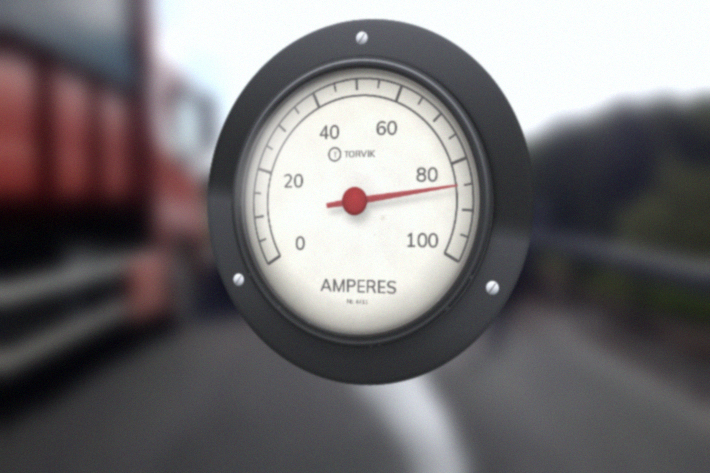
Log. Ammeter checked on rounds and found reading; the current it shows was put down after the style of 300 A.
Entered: 85 A
